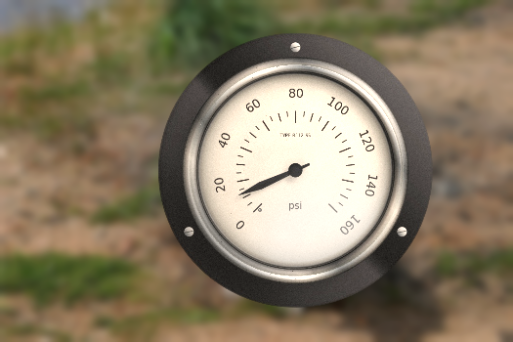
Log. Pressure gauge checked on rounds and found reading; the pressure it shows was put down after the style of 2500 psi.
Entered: 12.5 psi
